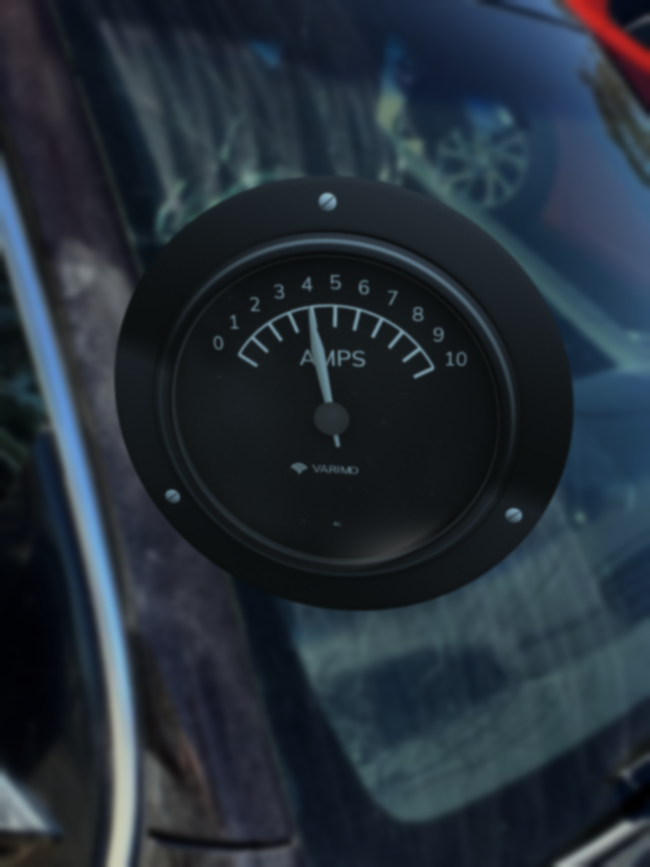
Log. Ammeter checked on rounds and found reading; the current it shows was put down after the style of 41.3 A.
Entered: 4 A
